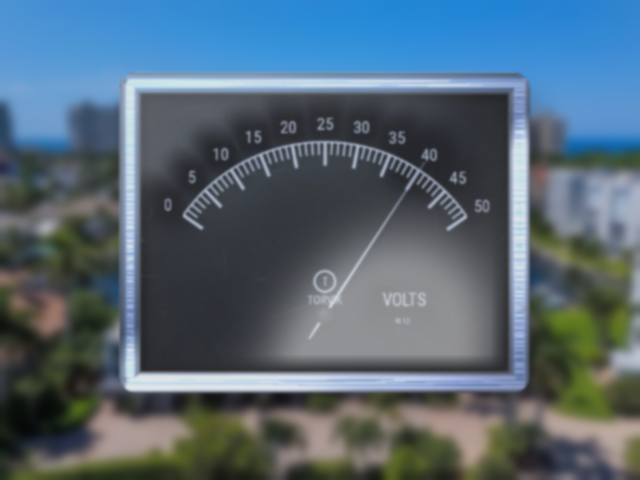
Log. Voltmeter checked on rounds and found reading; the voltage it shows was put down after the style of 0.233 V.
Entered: 40 V
